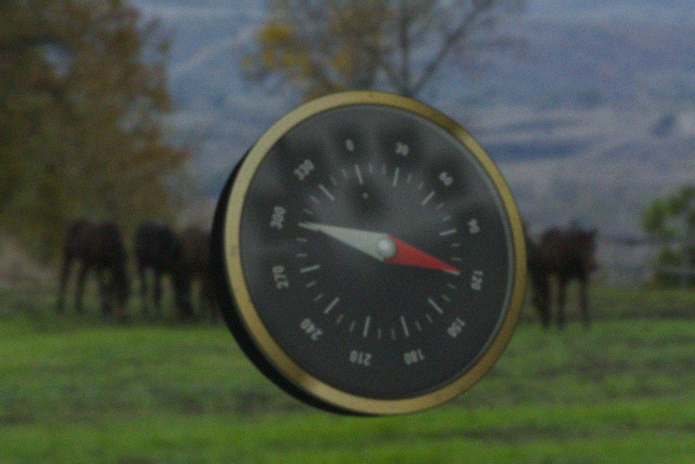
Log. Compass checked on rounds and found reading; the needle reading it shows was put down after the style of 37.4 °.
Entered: 120 °
